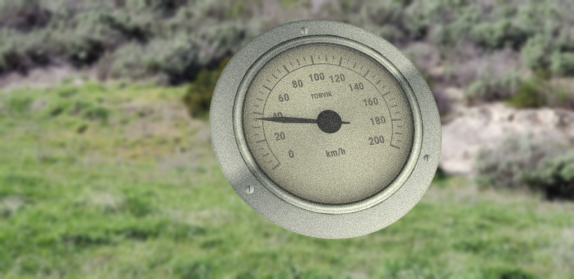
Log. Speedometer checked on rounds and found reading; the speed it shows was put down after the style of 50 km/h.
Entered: 35 km/h
